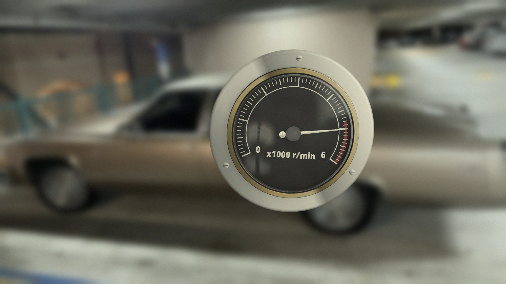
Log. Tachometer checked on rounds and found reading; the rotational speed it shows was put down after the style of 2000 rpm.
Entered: 5000 rpm
